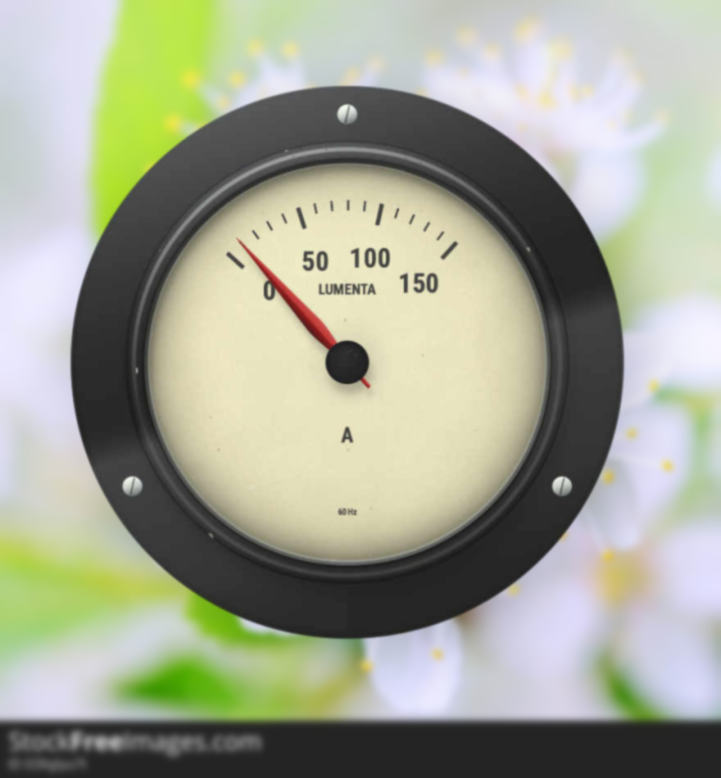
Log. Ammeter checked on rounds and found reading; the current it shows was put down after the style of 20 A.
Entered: 10 A
